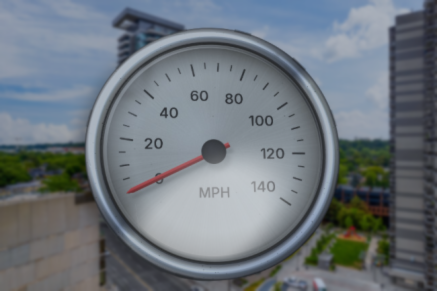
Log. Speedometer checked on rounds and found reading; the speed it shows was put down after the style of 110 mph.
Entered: 0 mph
